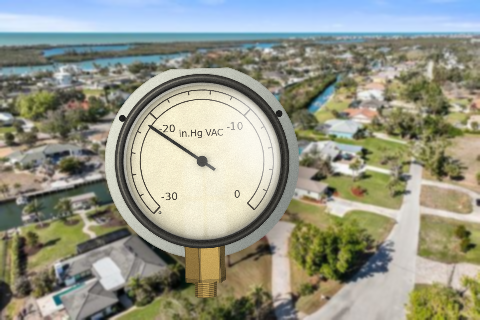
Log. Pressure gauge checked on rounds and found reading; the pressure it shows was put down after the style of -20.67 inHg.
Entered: -21 inHg
